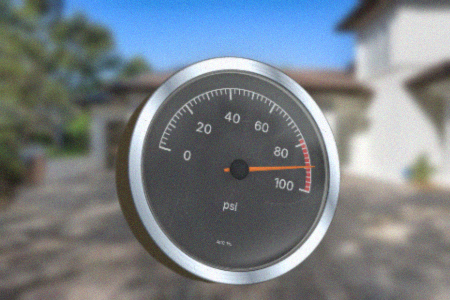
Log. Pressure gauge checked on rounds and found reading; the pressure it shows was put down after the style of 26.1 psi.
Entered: 90 psi
